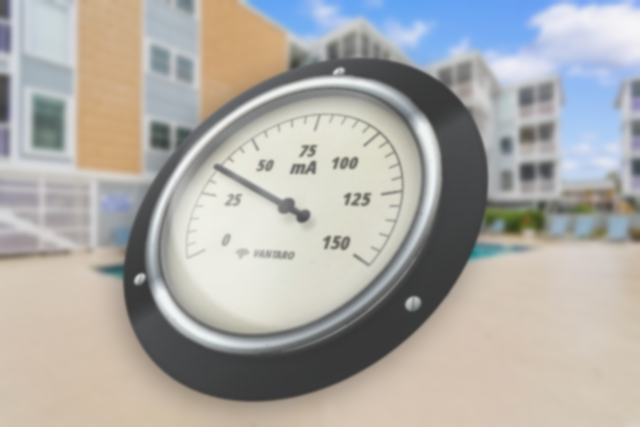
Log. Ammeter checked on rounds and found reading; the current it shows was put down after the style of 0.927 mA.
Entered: 35 mA
